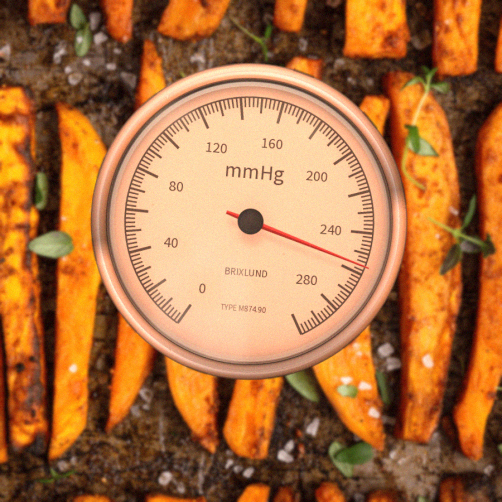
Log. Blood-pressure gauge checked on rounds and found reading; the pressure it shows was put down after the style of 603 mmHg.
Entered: 256 mmHg
